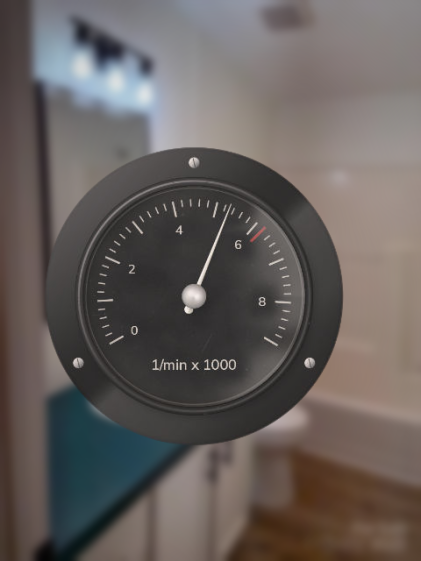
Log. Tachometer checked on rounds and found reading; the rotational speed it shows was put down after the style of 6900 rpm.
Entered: 5300 rpm
